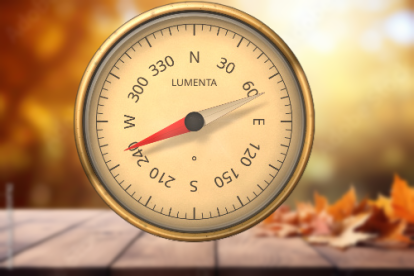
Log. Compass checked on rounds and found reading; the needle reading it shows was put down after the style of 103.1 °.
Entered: 247.5 °
